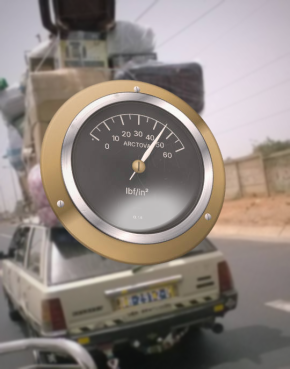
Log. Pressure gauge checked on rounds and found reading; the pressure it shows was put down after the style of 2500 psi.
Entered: 45 psi
